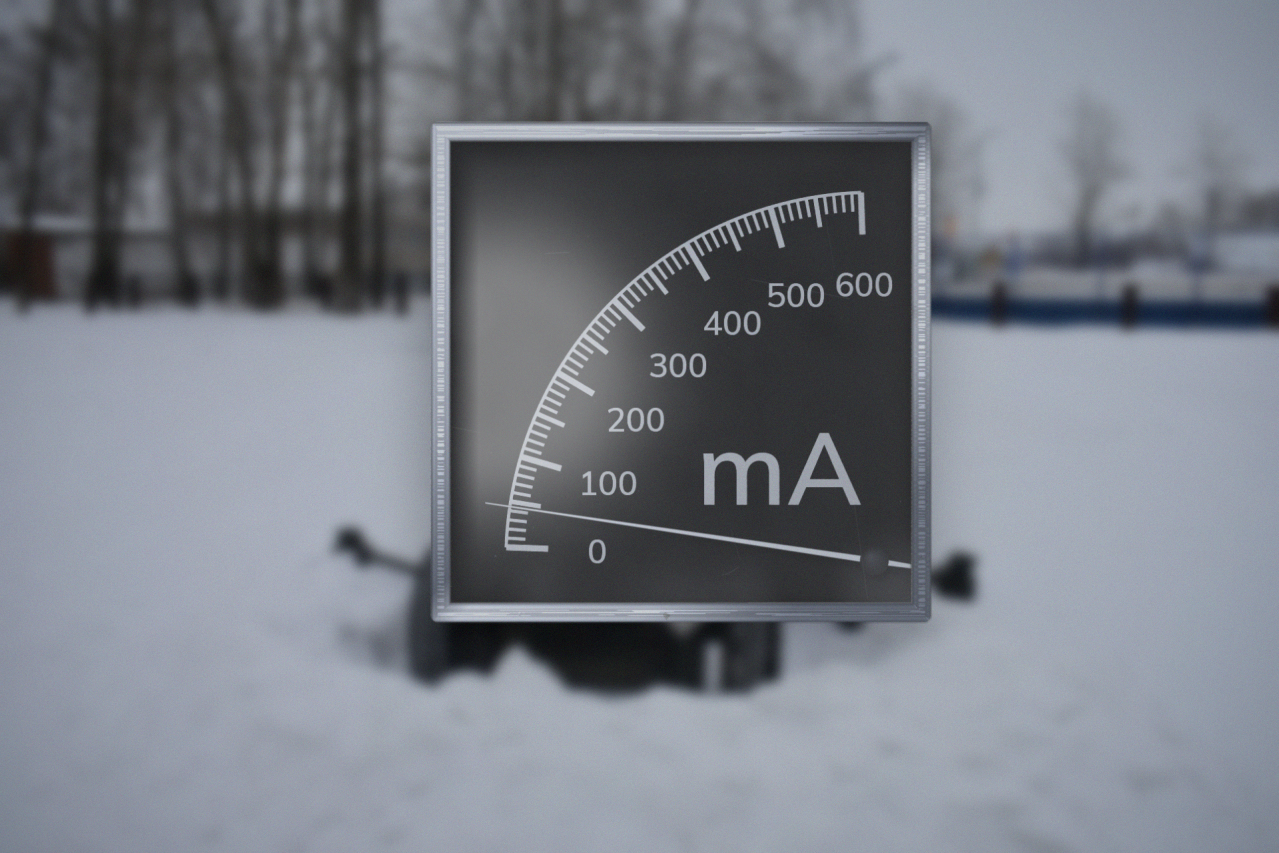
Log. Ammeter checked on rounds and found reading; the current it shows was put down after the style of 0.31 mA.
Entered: 45 mA
